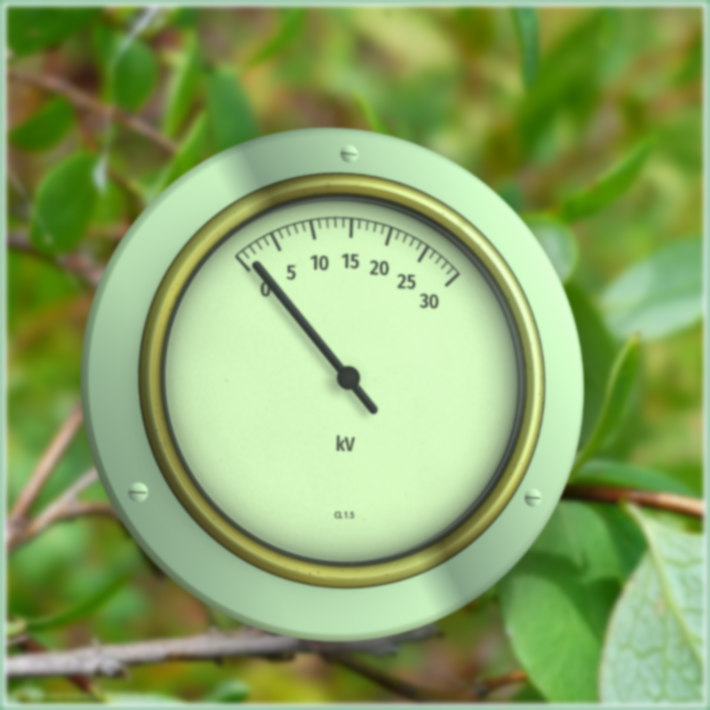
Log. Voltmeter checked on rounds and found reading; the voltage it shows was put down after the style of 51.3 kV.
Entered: 1 kV
